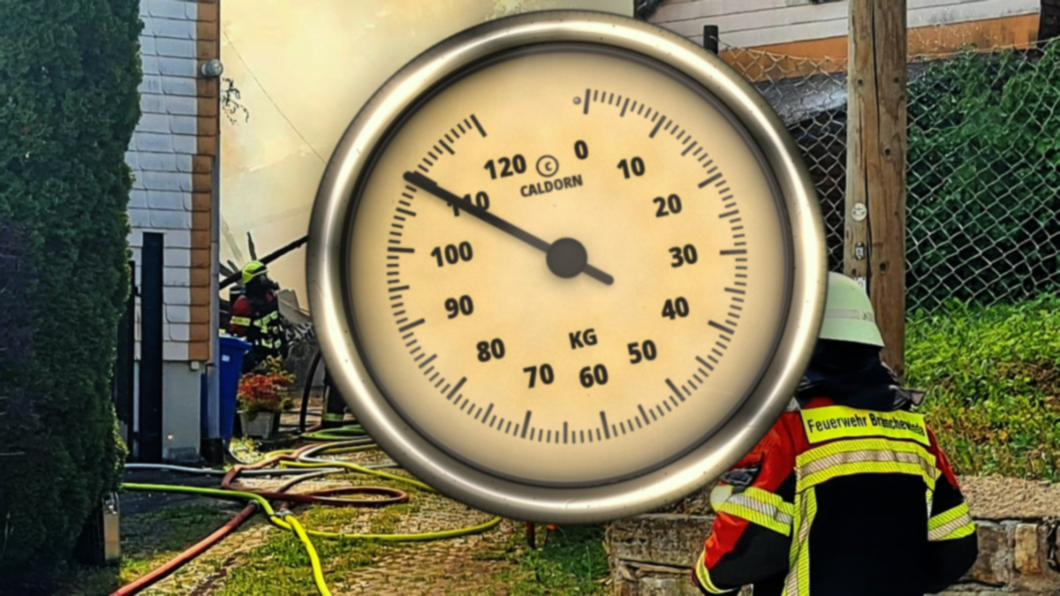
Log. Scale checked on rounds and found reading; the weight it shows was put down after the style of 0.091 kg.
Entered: 109 kg
